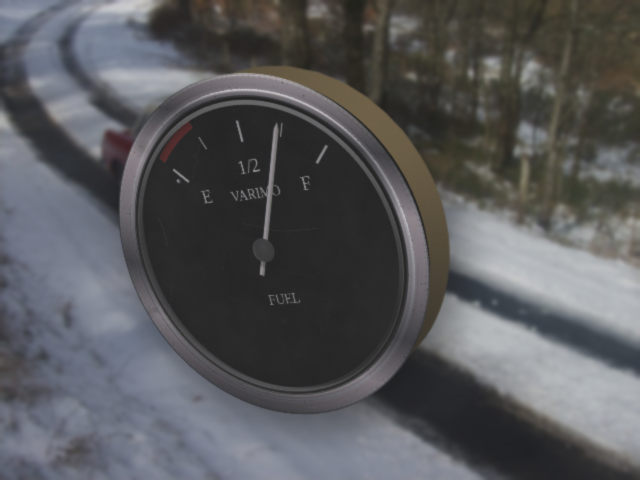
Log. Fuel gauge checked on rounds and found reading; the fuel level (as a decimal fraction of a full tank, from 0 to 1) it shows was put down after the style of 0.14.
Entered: 0.75
